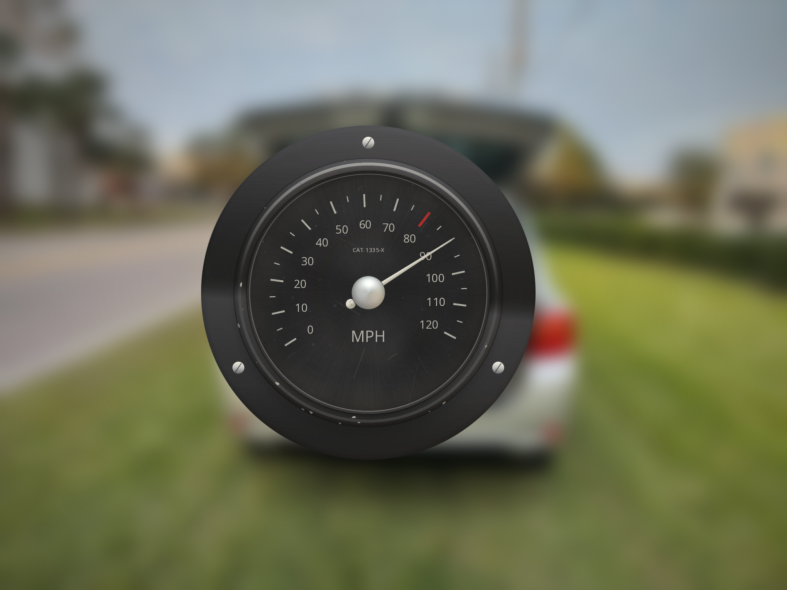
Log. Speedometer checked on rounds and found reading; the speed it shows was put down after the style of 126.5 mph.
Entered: 90 mph
